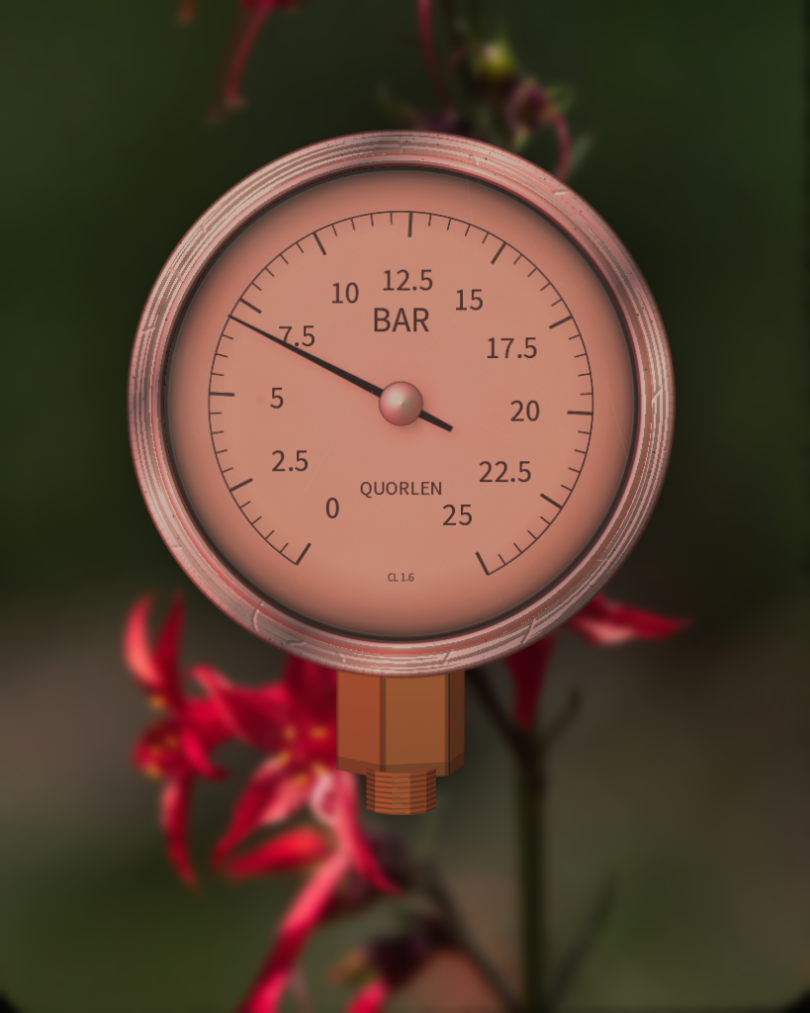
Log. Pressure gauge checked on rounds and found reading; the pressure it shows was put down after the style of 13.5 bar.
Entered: 7 bar
